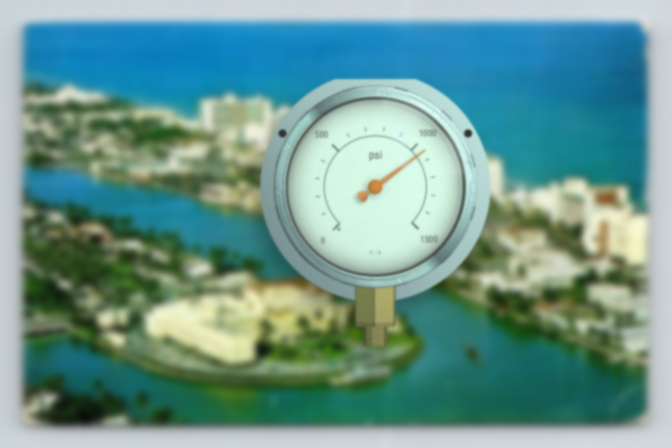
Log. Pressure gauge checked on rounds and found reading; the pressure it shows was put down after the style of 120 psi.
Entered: 1050 psi
